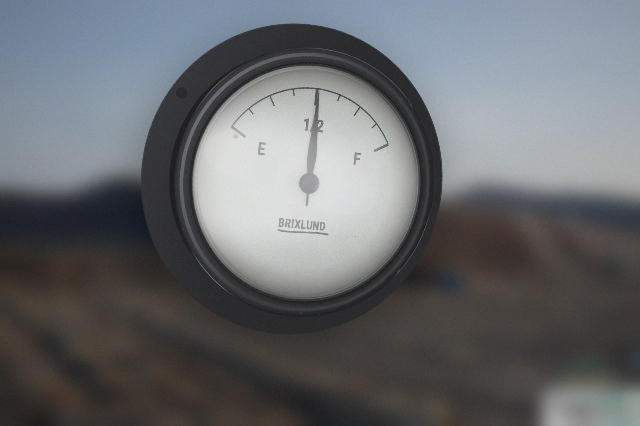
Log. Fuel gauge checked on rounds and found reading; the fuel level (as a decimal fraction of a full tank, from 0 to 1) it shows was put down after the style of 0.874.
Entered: 0.5
